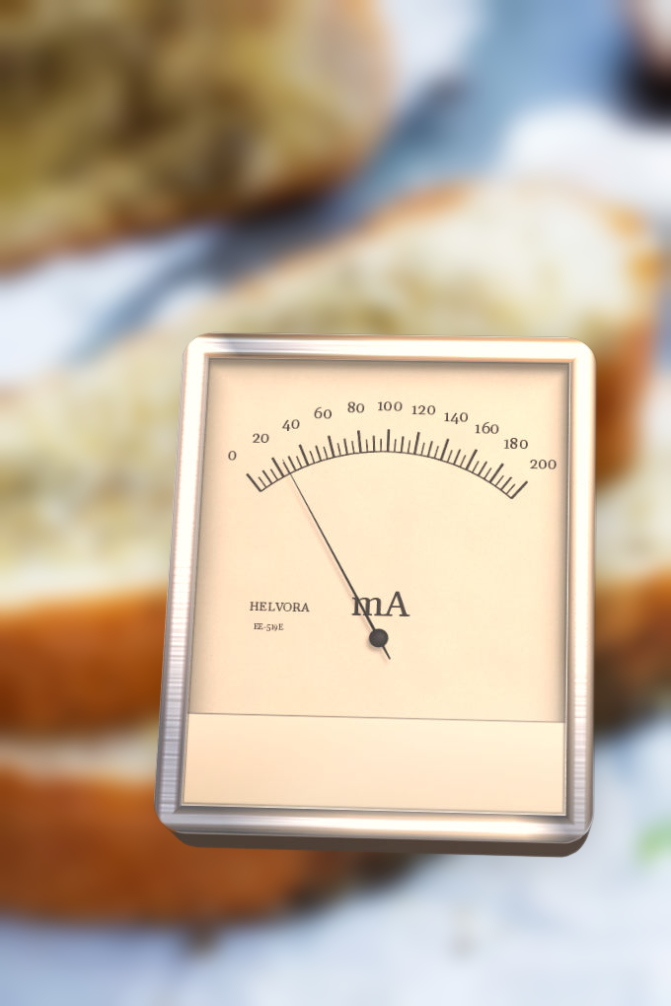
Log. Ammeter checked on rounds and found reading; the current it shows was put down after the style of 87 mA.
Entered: 25 mA
